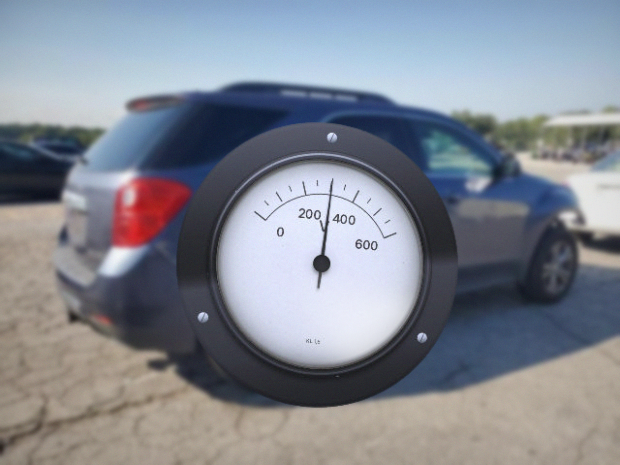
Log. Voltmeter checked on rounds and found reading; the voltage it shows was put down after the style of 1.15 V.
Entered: 300 V
